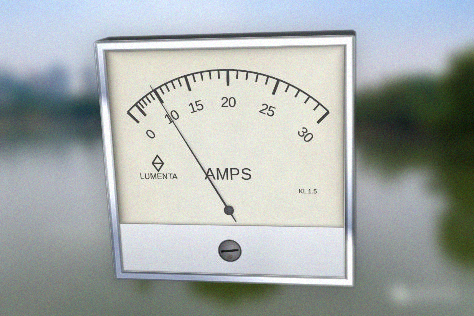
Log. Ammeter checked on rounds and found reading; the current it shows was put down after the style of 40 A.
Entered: 10 A
